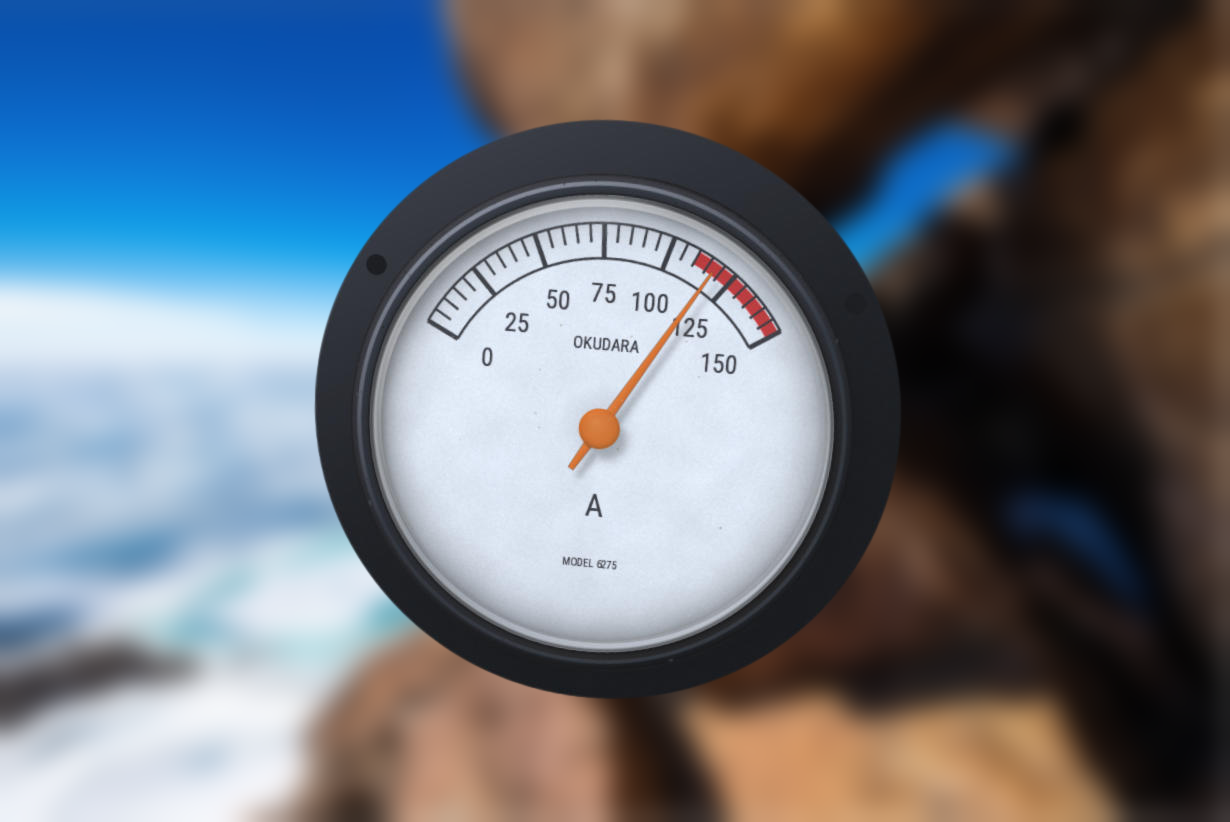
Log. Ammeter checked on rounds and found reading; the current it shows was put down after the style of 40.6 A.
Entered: 117.5 A
